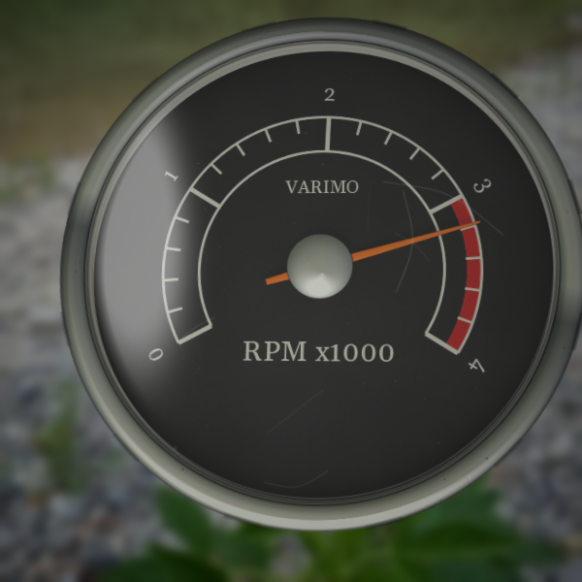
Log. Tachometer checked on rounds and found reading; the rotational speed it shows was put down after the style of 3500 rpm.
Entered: 3200 rpm
